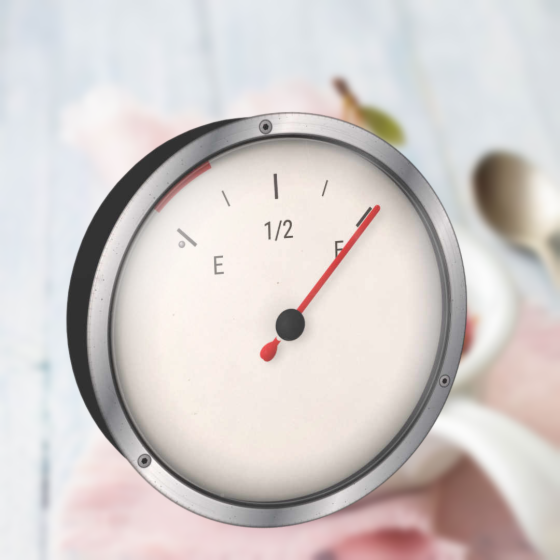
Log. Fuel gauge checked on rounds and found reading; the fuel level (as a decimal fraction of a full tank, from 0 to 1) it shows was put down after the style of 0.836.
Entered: 1
